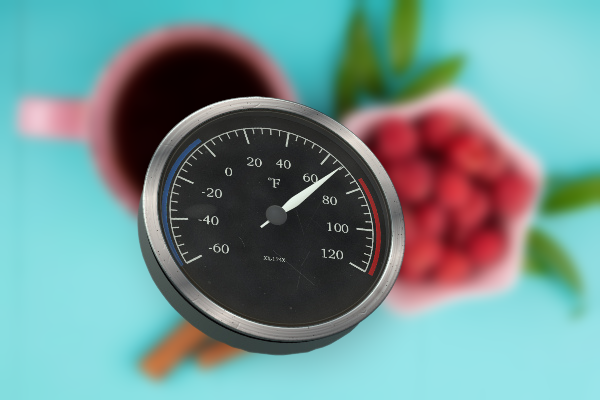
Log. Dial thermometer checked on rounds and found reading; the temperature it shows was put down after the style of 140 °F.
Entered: 68 °F
